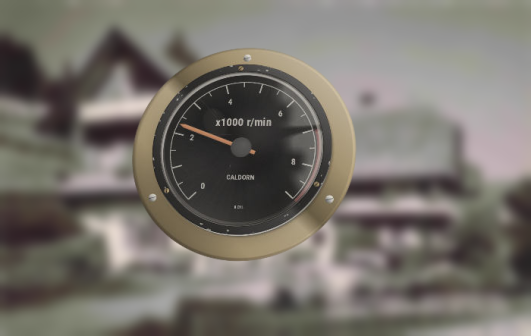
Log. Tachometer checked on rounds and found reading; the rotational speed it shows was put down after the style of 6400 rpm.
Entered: 2250 rpm
